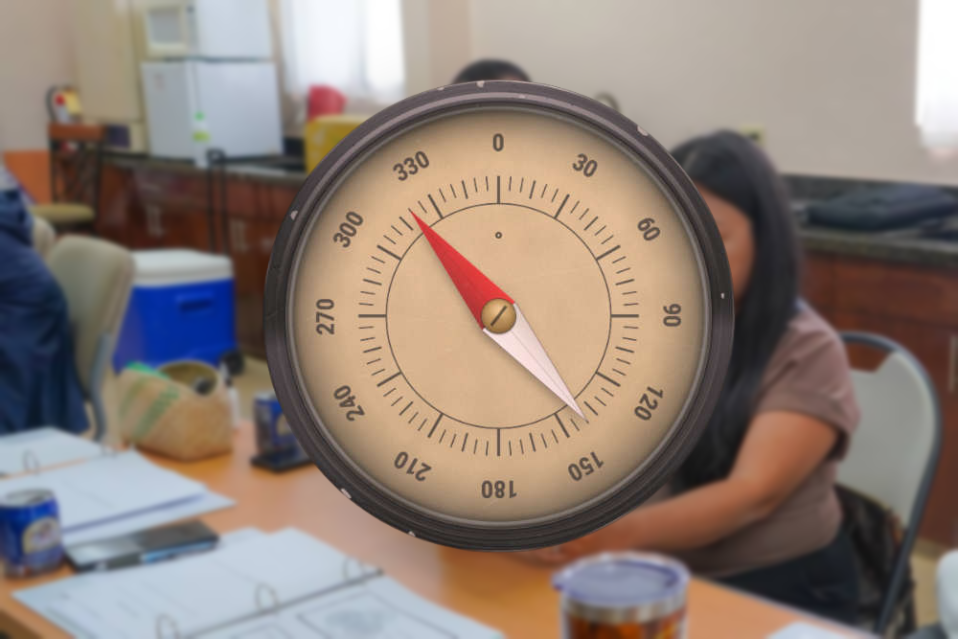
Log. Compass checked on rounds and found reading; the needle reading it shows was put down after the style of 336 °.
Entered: 320 °
